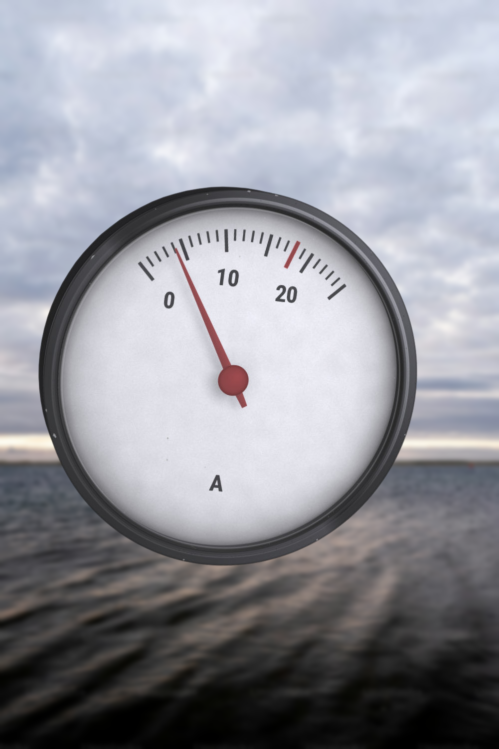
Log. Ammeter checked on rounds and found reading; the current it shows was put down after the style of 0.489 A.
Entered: 4 A
